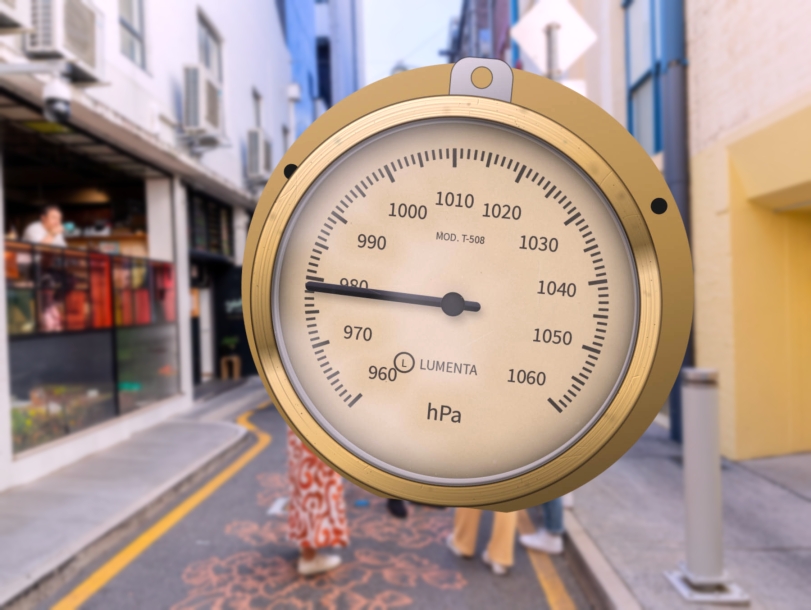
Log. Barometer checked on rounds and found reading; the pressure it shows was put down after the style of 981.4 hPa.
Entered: 979 hPa
